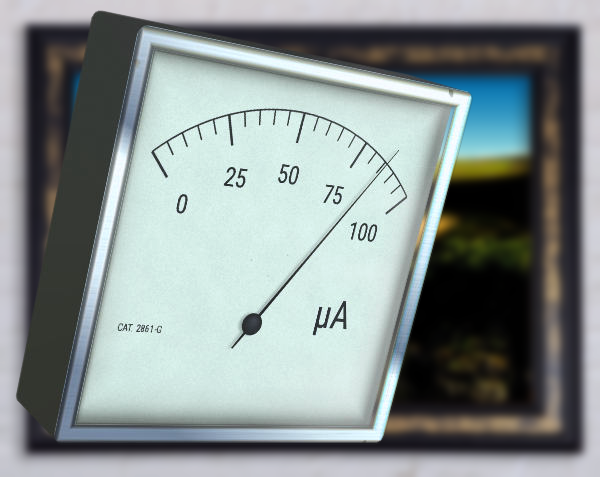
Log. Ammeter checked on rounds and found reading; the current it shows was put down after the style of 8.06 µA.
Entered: 85 µA
